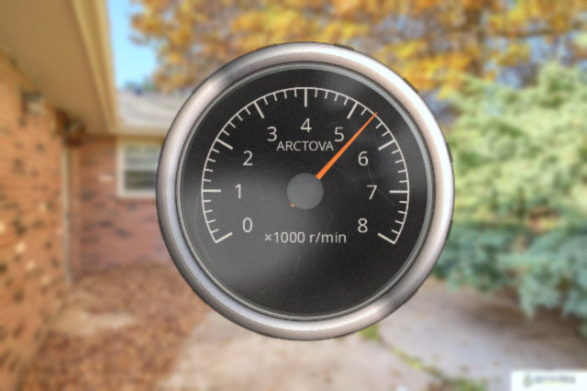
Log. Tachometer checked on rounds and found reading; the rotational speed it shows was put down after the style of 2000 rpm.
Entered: 5400 rpm
